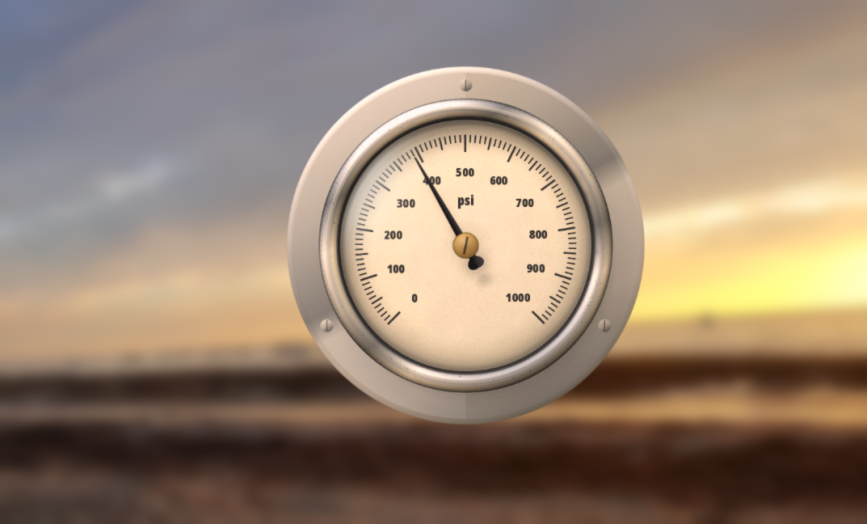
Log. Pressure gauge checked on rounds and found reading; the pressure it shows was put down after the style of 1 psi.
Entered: 390 psi
